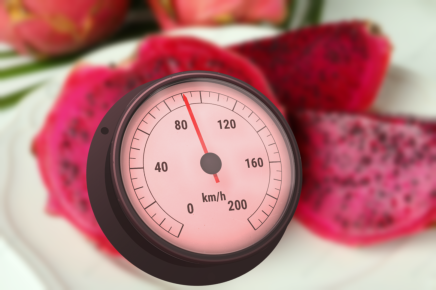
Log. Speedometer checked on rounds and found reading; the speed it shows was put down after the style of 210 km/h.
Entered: 90 km/h
